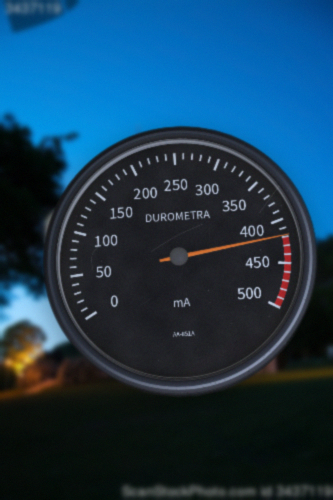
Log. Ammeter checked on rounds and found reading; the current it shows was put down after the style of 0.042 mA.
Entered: 420 mA
